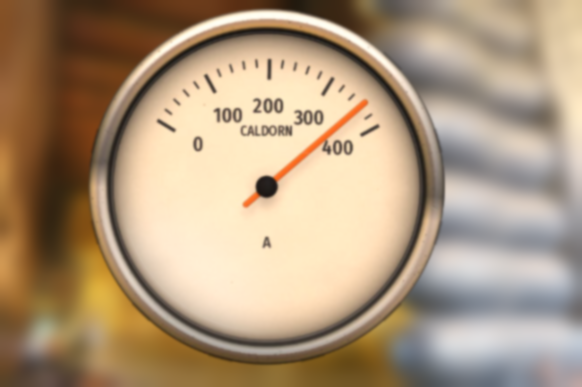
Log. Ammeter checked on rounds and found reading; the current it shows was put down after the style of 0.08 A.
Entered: 360 A
